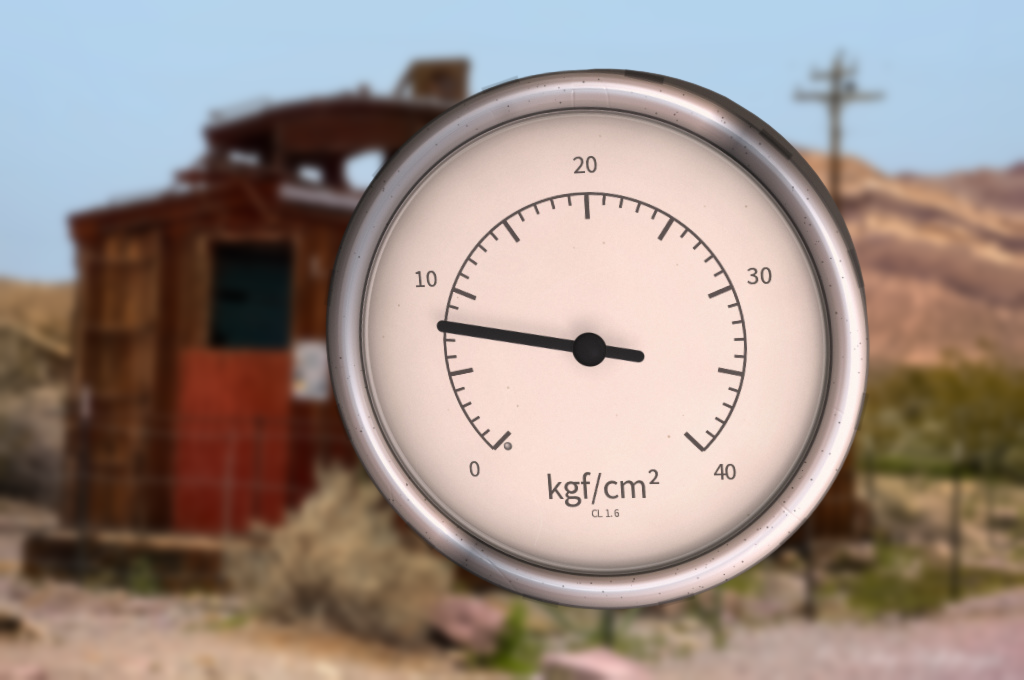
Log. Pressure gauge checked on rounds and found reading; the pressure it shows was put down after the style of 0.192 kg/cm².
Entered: 8 kg/cm²
